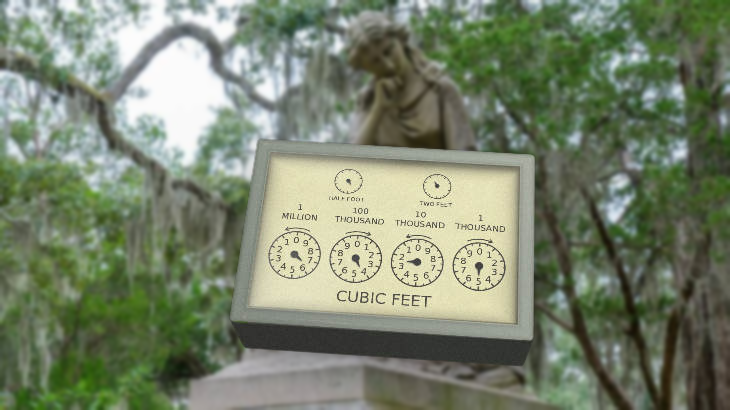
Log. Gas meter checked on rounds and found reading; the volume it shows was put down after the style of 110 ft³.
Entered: 642500 ft³
